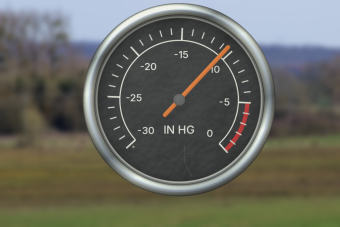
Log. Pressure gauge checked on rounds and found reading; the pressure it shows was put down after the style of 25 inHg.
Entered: -10.5 inHg
